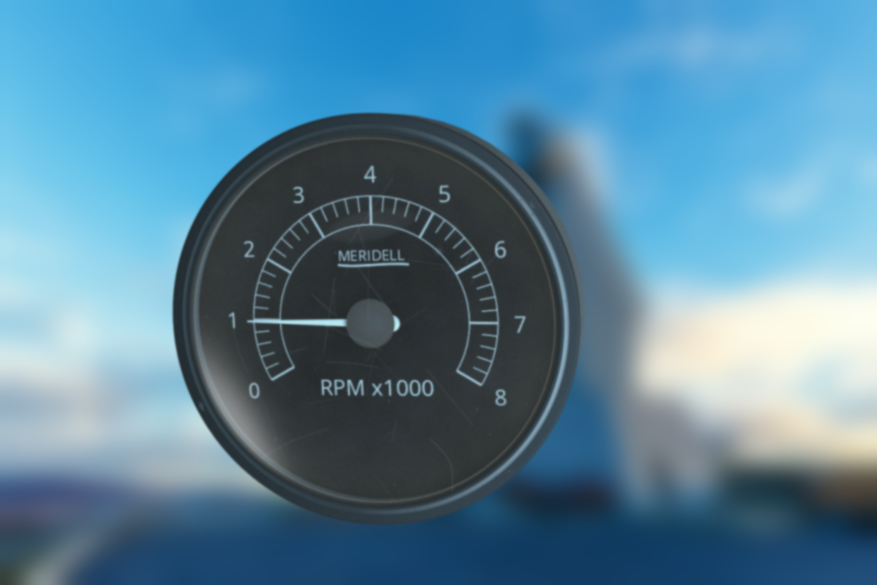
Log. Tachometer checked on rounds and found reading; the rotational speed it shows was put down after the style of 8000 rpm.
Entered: 1000 rpm
